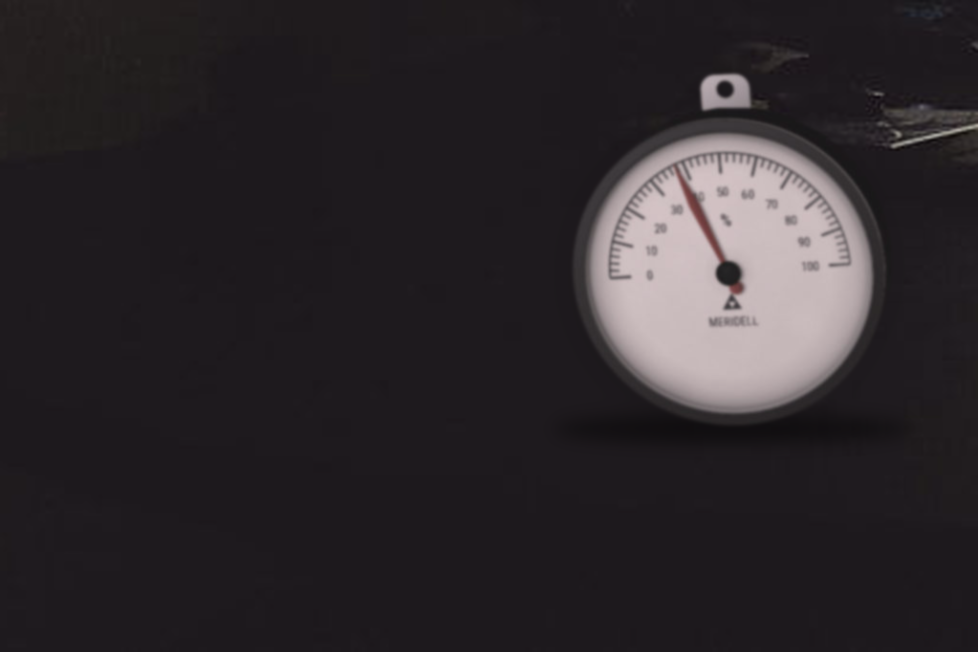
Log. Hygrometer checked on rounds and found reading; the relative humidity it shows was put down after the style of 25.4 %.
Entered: 38 %
